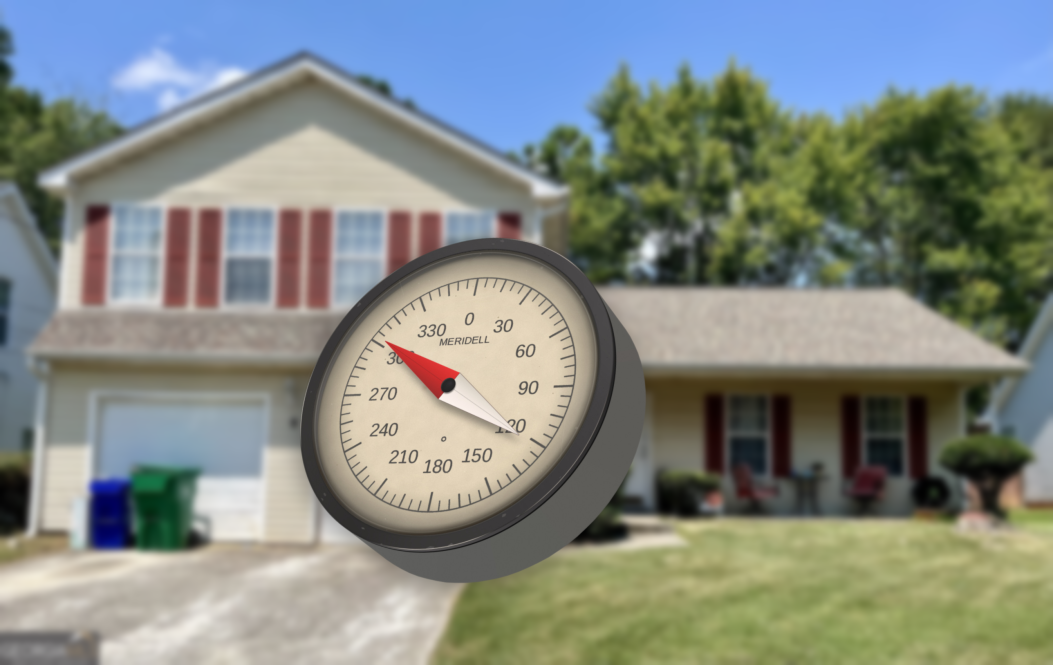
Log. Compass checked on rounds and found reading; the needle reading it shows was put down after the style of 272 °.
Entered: 302.5 °
